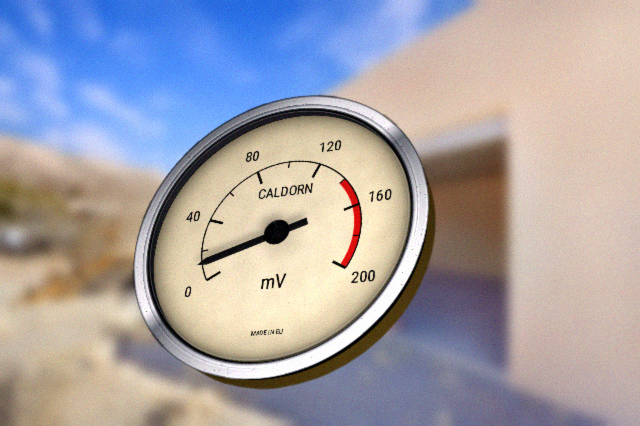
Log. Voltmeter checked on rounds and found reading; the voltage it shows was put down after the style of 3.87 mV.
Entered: 10 mV
